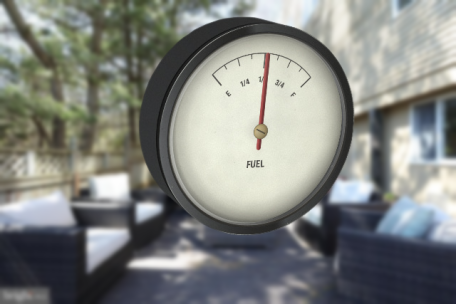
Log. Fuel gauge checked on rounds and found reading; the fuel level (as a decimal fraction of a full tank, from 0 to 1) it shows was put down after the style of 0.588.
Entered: 0.5
